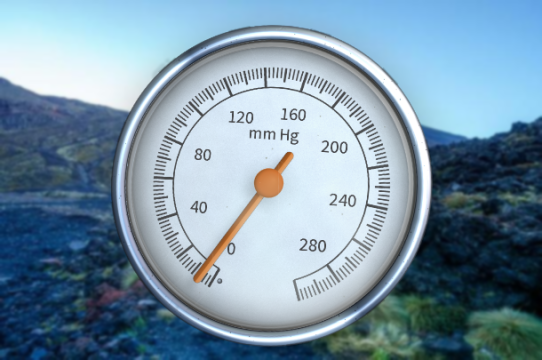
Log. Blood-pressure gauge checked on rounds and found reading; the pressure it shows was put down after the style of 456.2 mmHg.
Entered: 6 mmHg
